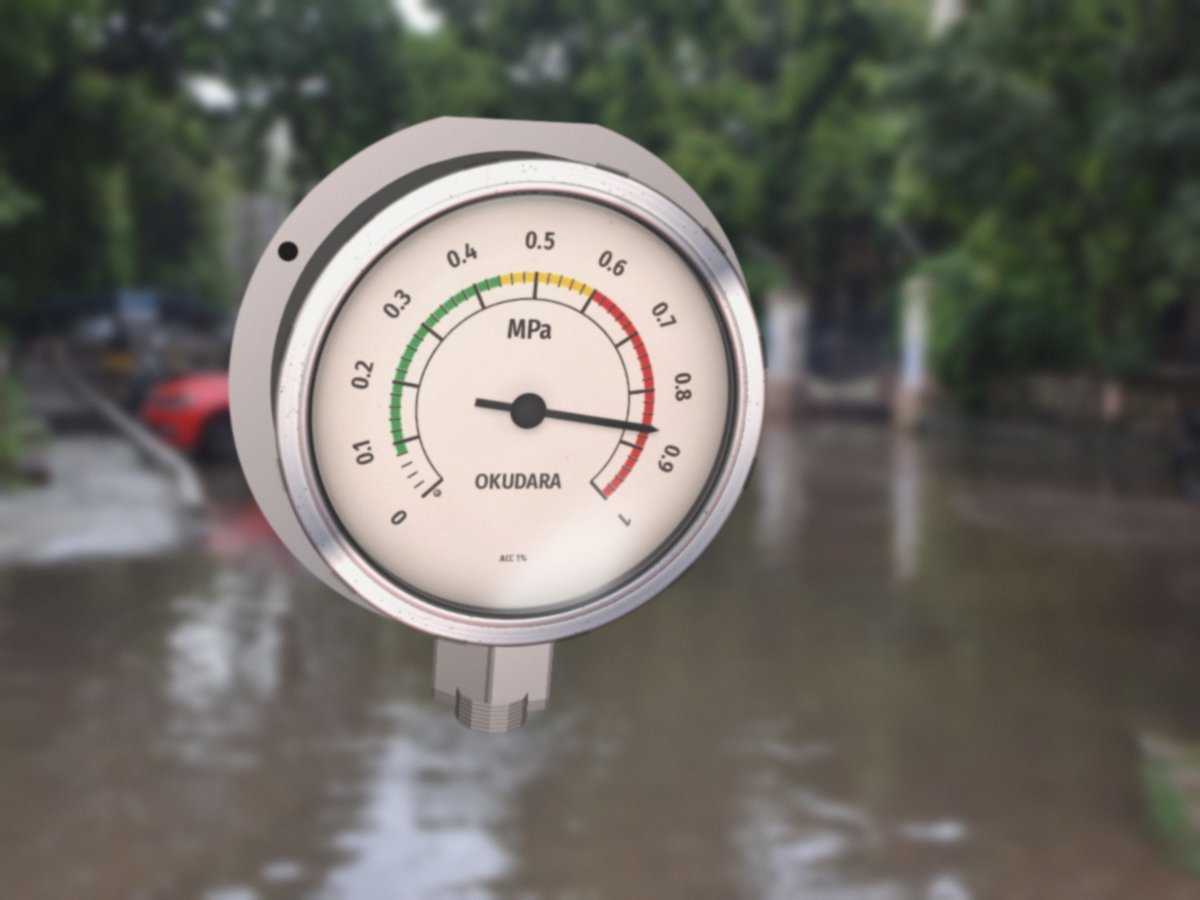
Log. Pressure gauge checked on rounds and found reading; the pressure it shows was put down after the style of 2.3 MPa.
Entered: 0.86 MPa
